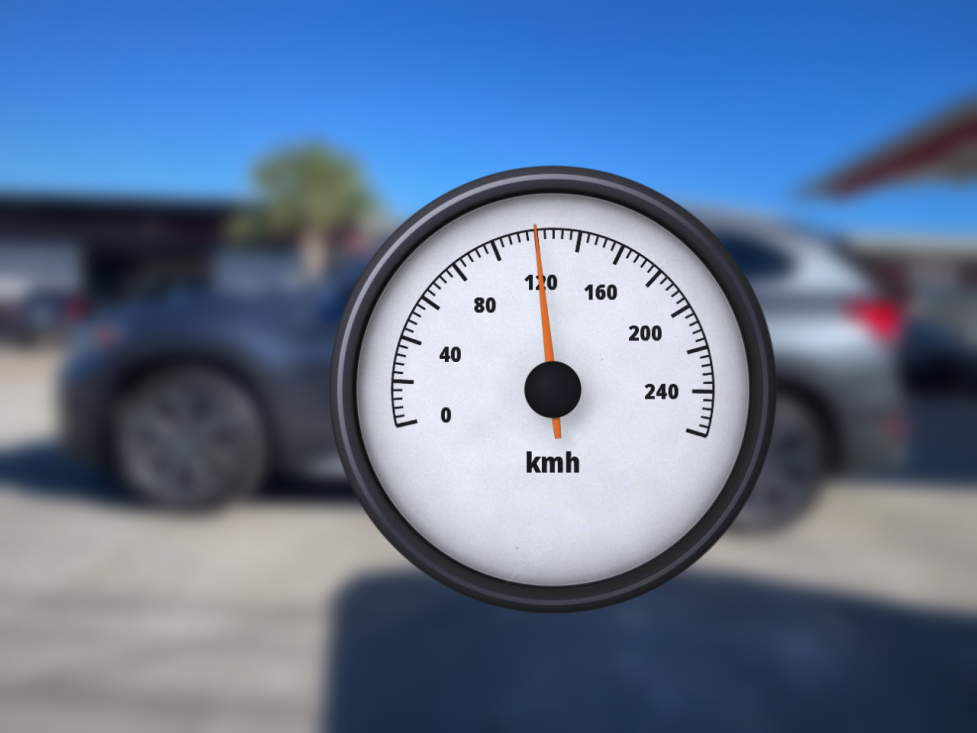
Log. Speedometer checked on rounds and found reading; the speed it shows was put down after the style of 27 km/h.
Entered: 120 km/h
